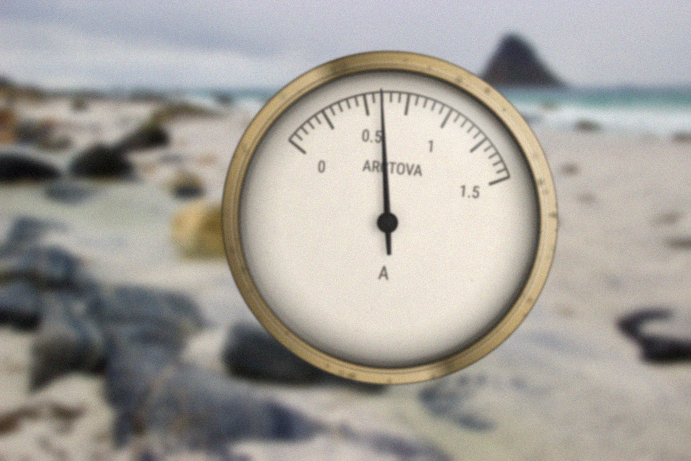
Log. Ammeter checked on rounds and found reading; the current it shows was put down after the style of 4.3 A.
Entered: 0.6 A
